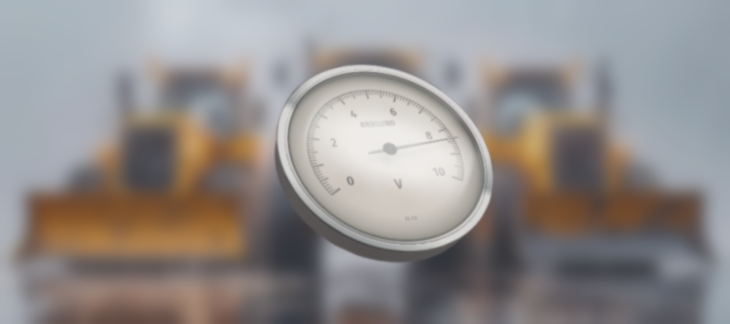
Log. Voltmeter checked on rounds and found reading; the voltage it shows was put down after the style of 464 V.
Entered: 8.5 V
